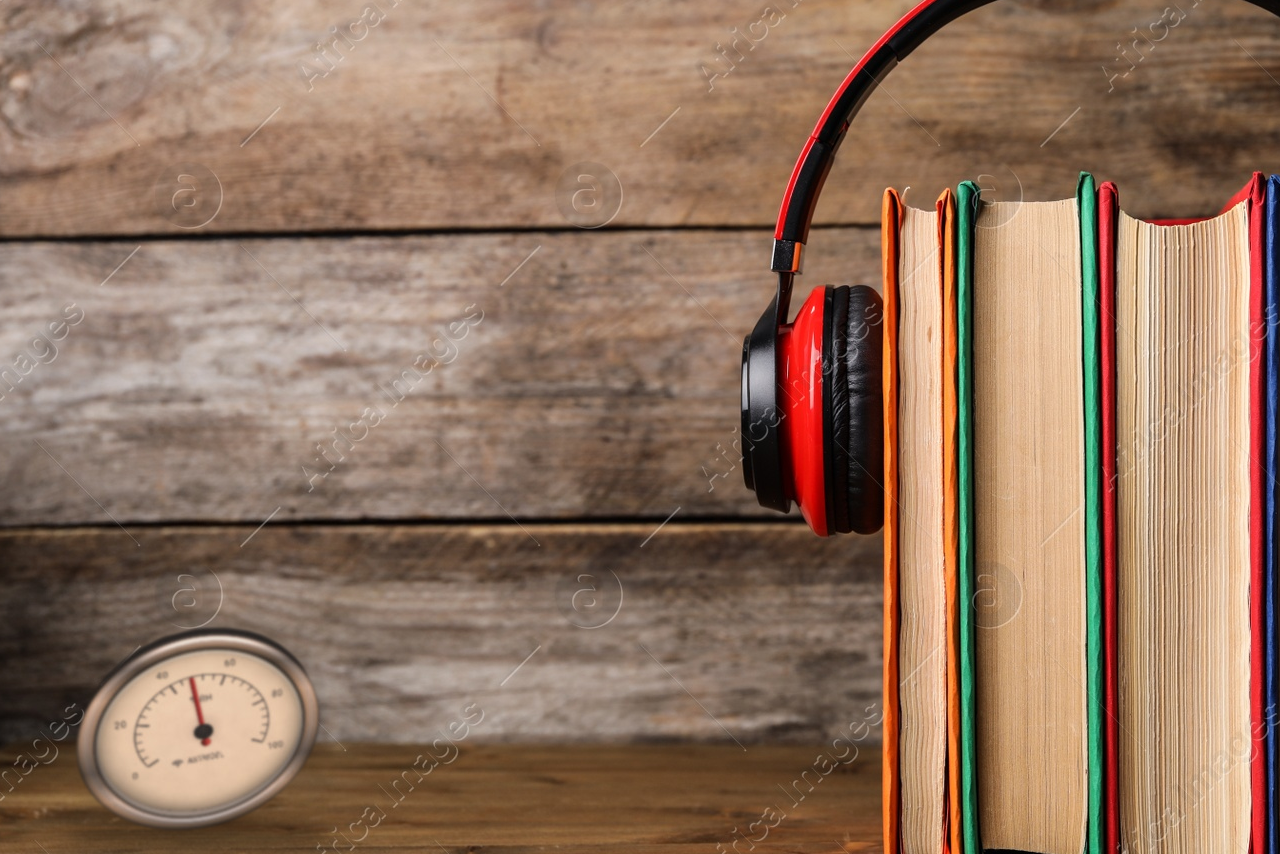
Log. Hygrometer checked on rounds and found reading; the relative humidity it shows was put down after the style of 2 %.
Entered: 48 %
